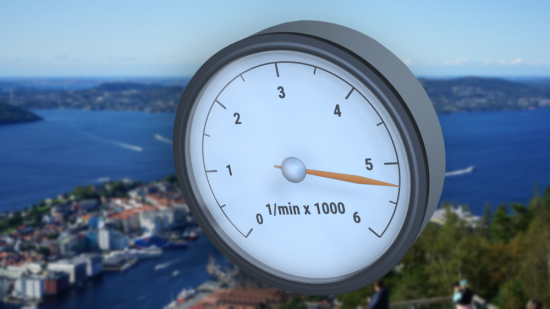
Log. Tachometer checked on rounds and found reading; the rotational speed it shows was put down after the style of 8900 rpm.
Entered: 5250 rpm
